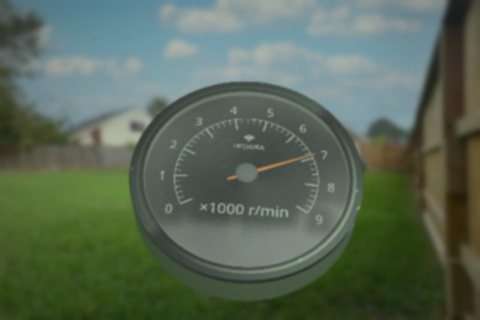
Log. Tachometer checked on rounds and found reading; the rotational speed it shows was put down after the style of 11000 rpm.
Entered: 7000 rpm
